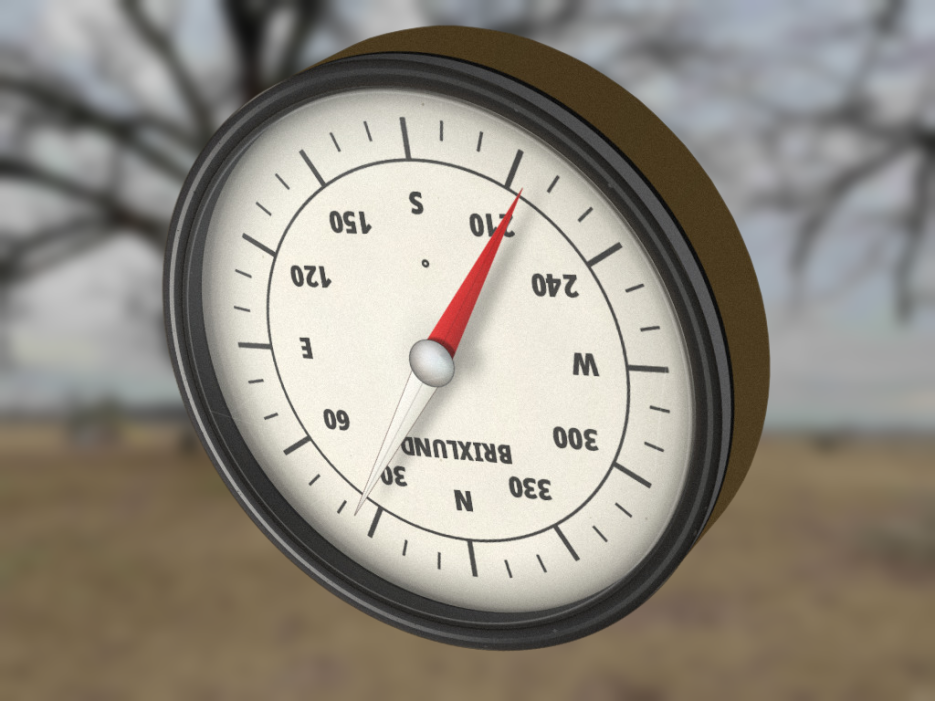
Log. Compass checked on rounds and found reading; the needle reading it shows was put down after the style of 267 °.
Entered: 215 °
